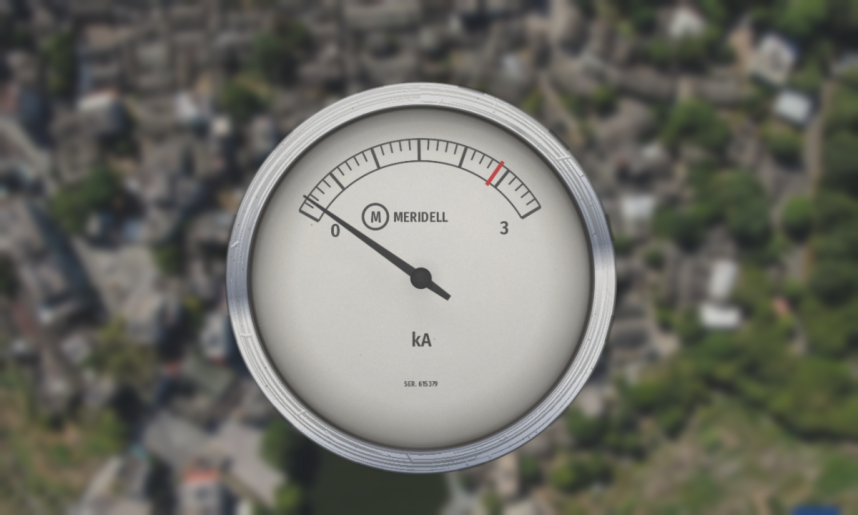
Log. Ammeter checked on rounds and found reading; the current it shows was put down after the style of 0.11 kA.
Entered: 0.15 kA
